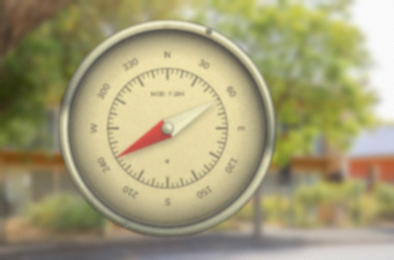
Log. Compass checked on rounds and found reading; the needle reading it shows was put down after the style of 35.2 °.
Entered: 240 °
